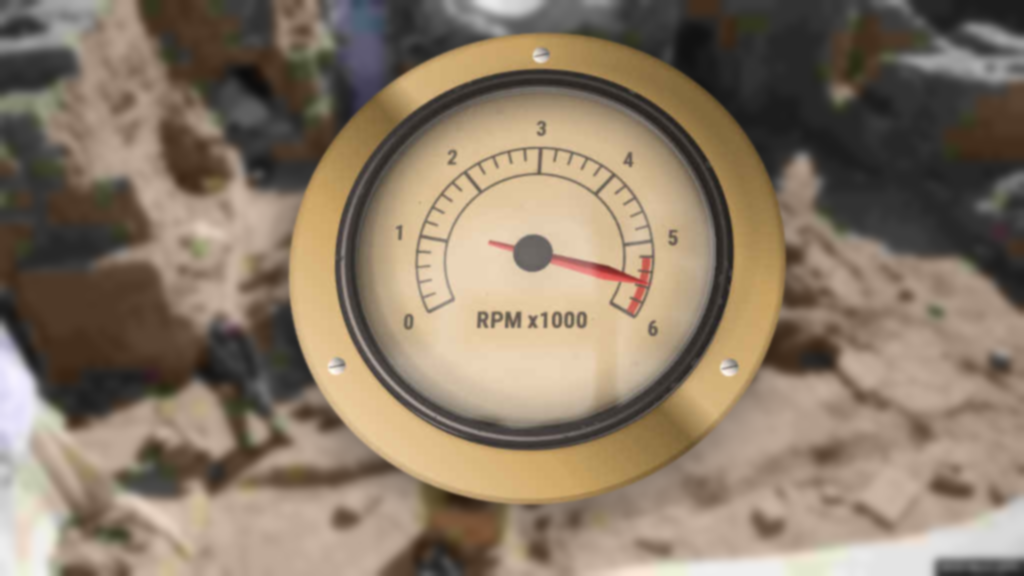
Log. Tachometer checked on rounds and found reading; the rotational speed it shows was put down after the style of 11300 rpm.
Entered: 5600 rpm
